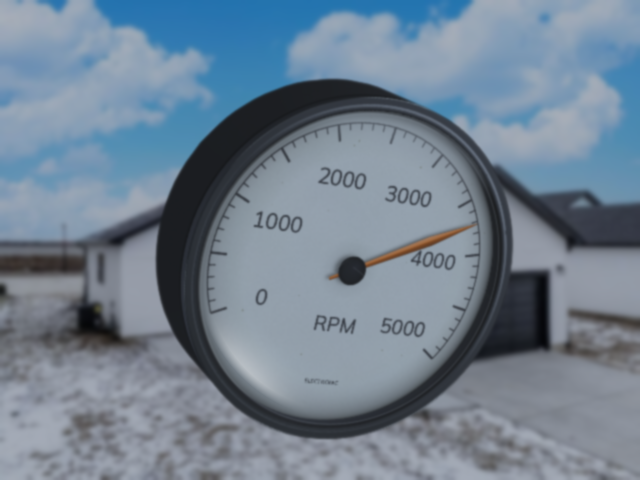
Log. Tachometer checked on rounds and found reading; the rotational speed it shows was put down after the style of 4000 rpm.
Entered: 3700 rpm
